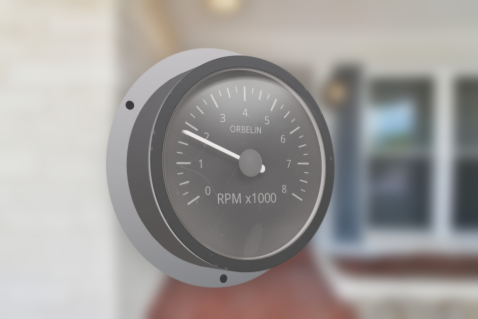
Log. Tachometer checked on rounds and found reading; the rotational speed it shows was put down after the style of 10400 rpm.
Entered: 1750 rpm
